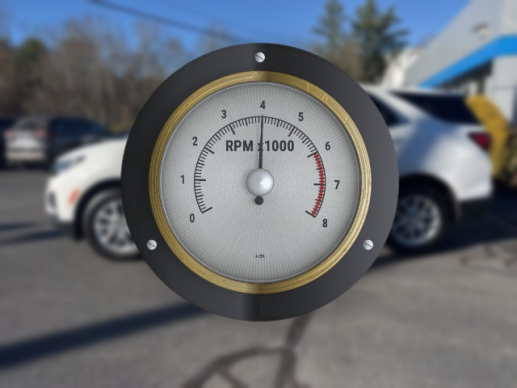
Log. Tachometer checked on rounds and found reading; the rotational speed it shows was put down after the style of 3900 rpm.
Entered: 4000 rpm
